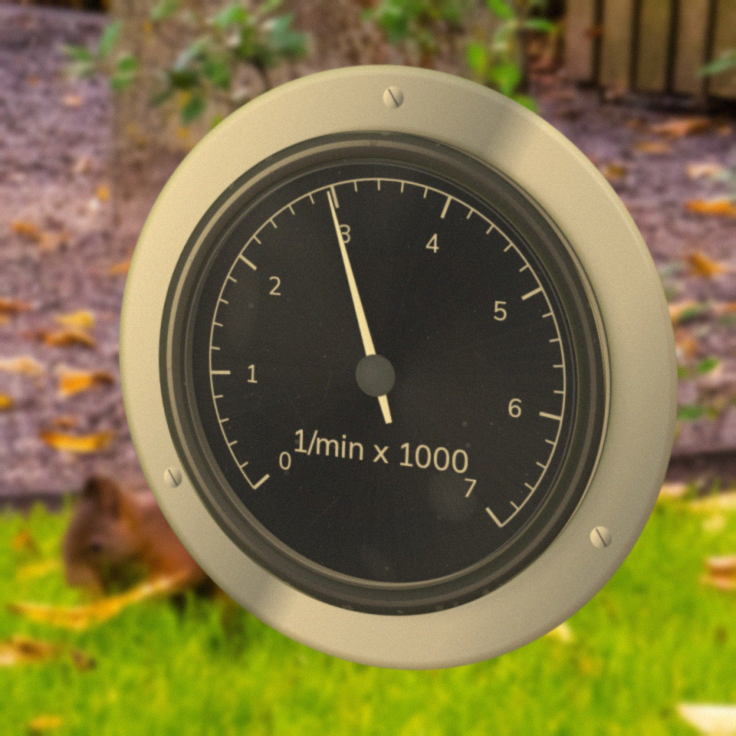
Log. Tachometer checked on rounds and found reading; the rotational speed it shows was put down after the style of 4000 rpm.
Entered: 3000 rpm
